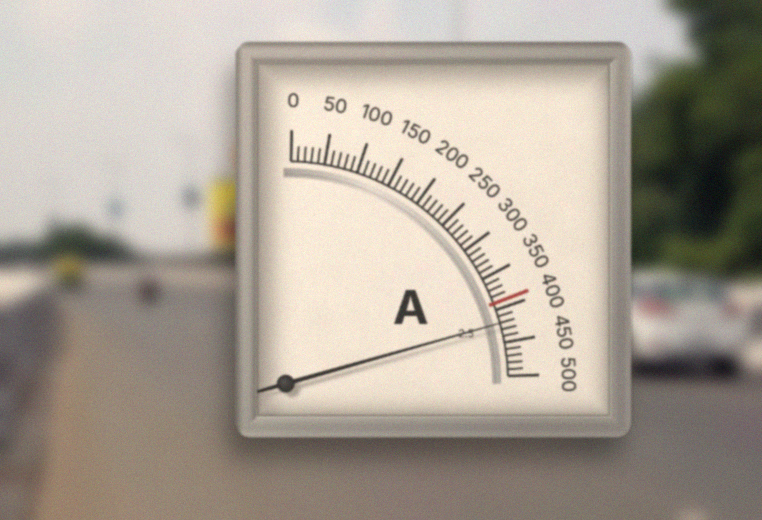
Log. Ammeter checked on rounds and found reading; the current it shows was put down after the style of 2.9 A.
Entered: 420 A
